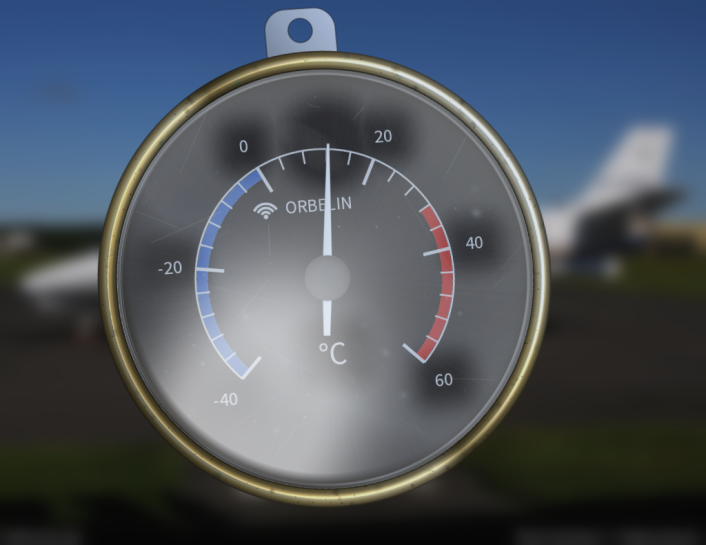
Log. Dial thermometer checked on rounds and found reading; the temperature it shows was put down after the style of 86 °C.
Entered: 12 °C
